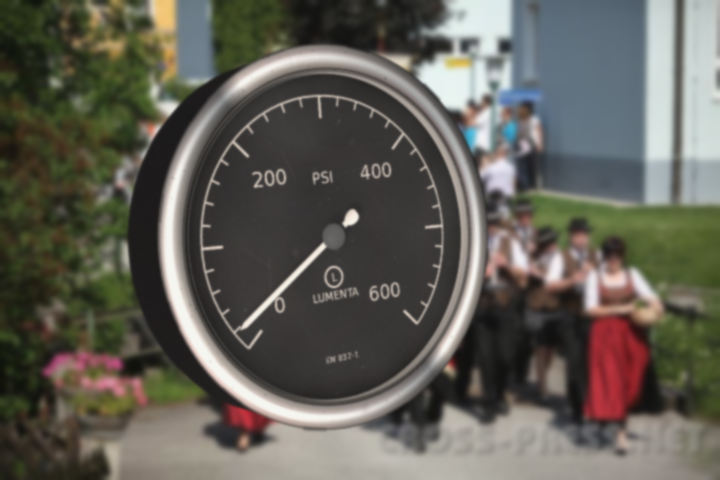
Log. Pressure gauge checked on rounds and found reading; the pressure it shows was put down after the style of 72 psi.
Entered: 20 psi
